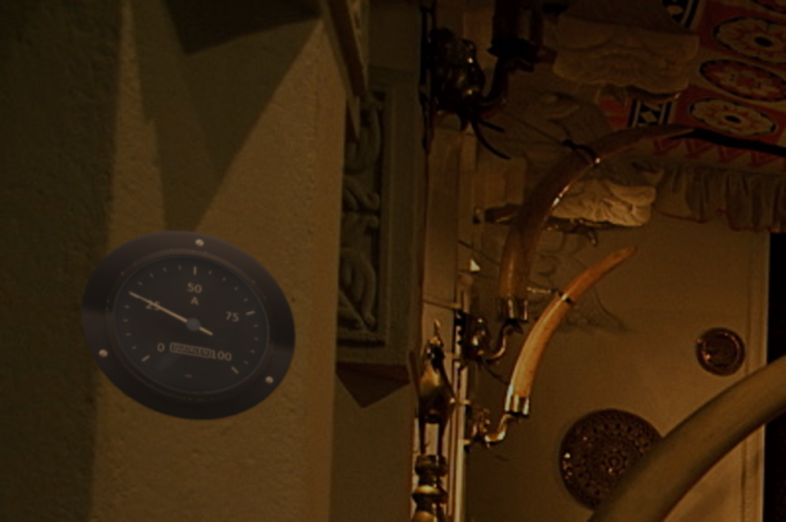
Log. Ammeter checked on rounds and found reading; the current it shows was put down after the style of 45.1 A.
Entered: 25 A
